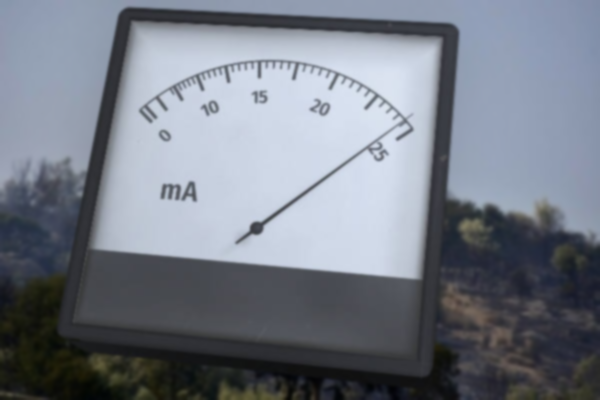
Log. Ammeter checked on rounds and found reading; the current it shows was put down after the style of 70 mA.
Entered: 24.5 mA
